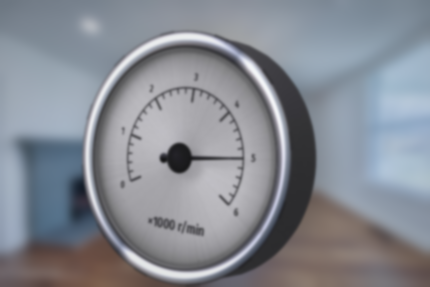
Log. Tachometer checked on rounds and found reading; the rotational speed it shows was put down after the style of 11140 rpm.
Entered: 5000 rpm
